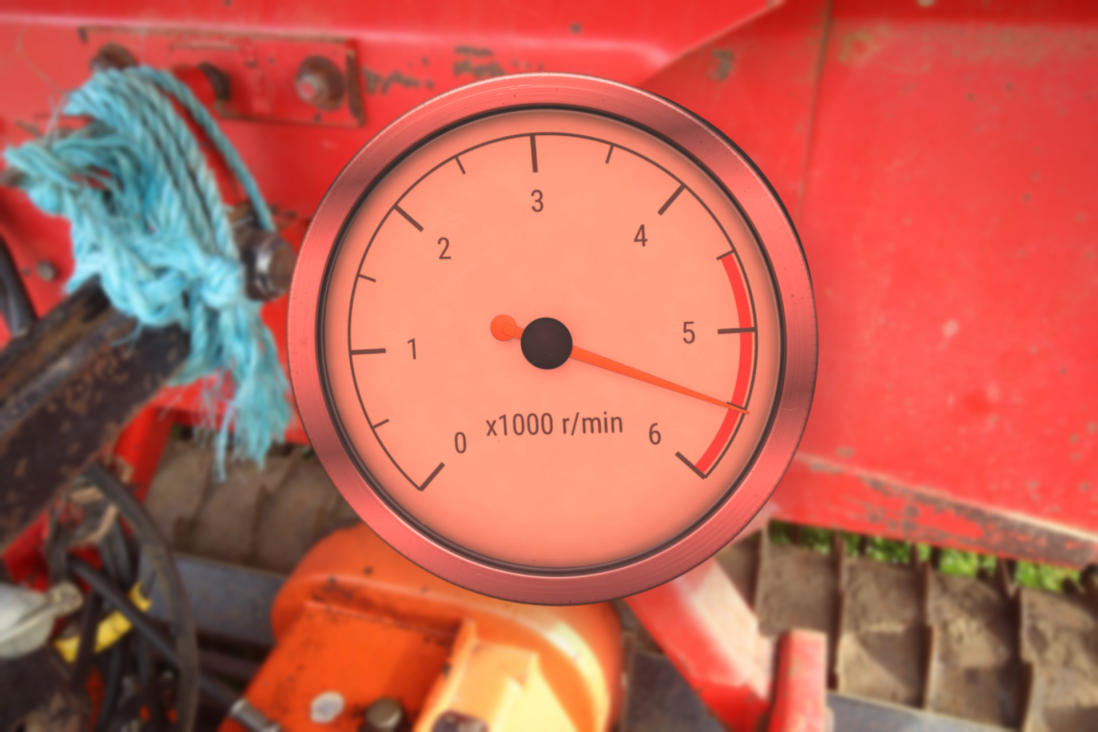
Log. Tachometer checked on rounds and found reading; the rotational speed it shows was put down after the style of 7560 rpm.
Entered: 5500 rpm
